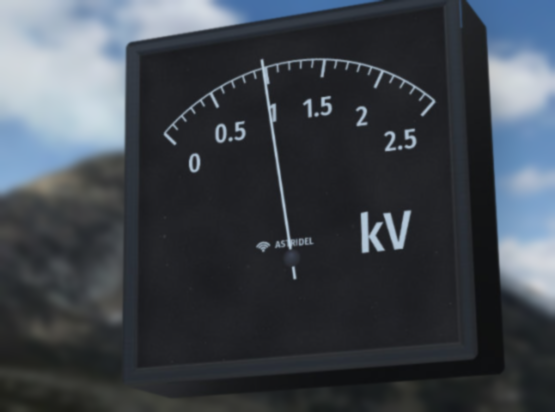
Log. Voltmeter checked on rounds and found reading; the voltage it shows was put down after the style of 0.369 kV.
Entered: 1 kV
